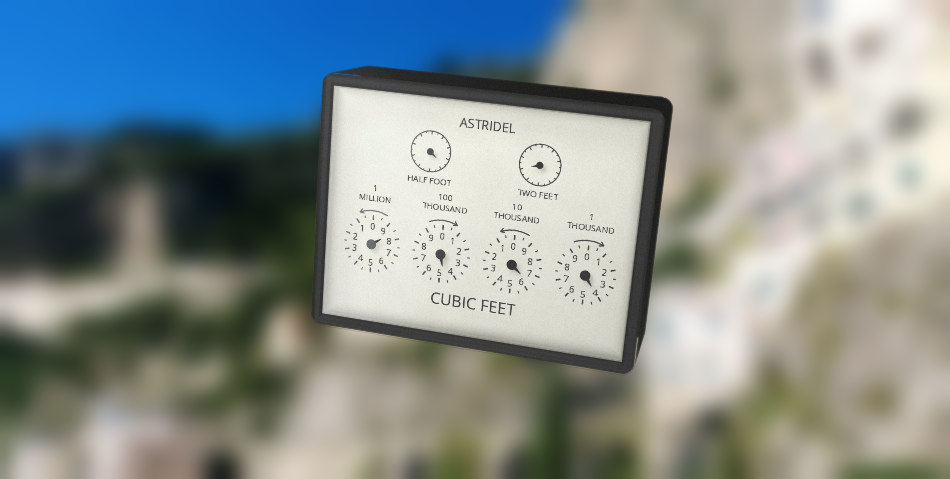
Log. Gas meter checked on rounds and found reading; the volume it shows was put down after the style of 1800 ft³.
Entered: 846400 ft³
